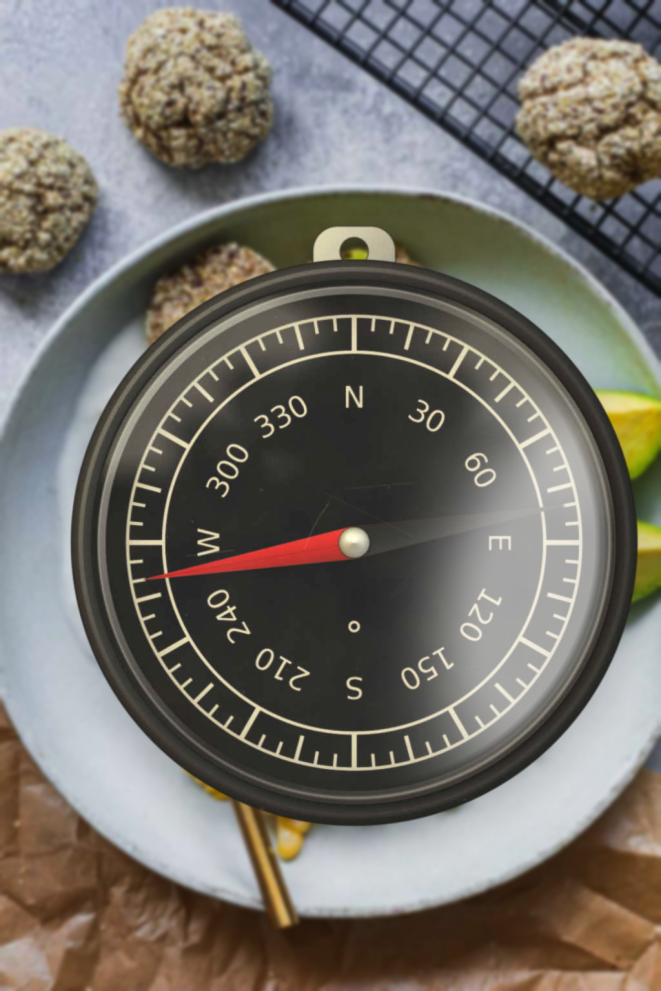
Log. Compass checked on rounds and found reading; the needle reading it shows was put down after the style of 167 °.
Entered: 260 °
